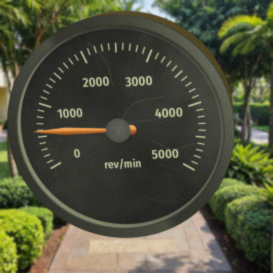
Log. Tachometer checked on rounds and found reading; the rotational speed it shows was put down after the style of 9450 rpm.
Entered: 600 rpm
